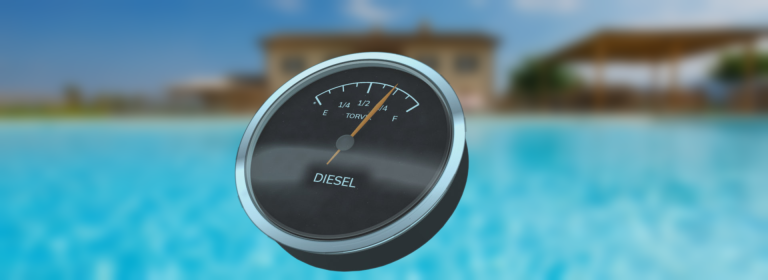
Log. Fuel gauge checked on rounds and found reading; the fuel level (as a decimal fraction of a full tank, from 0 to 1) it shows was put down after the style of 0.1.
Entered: 0.75
